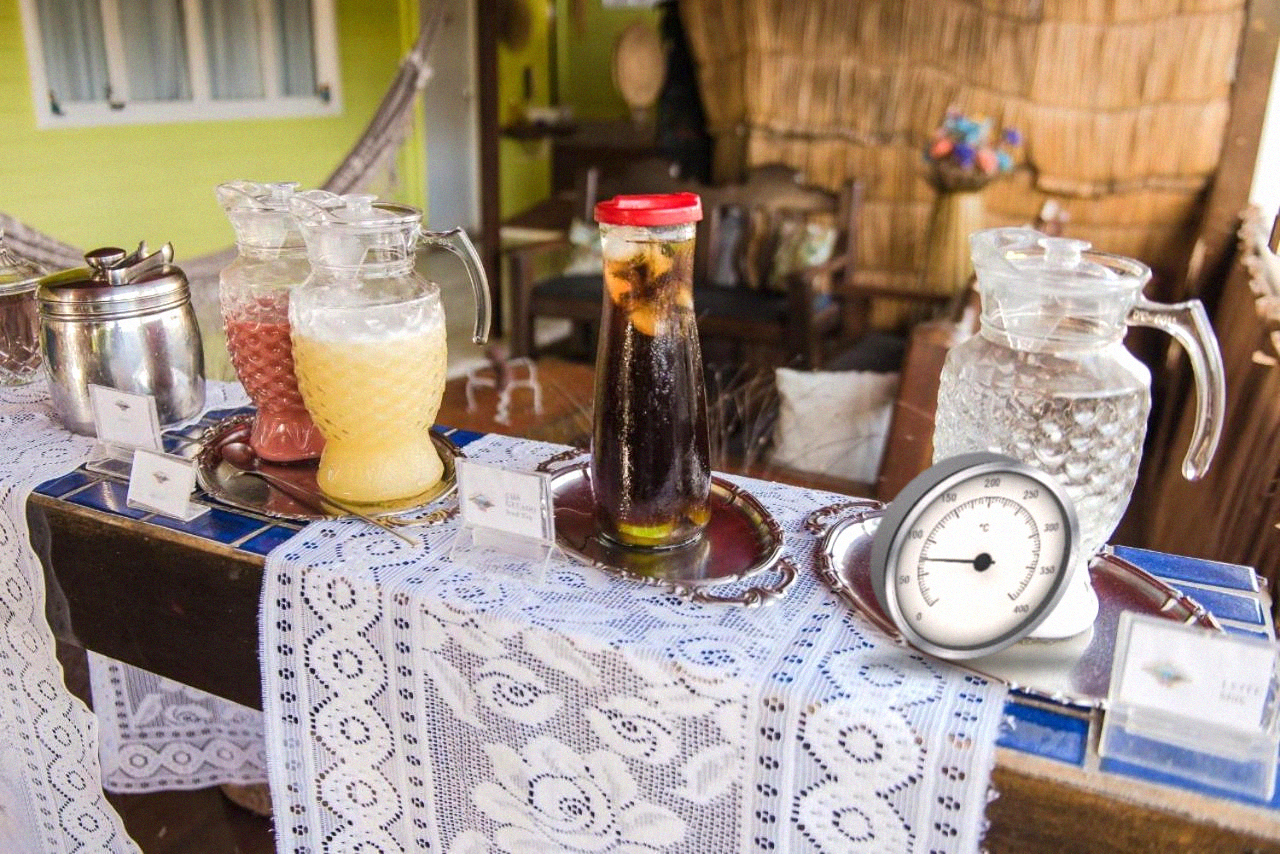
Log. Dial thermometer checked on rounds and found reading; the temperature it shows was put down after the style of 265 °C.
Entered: 75 °C
